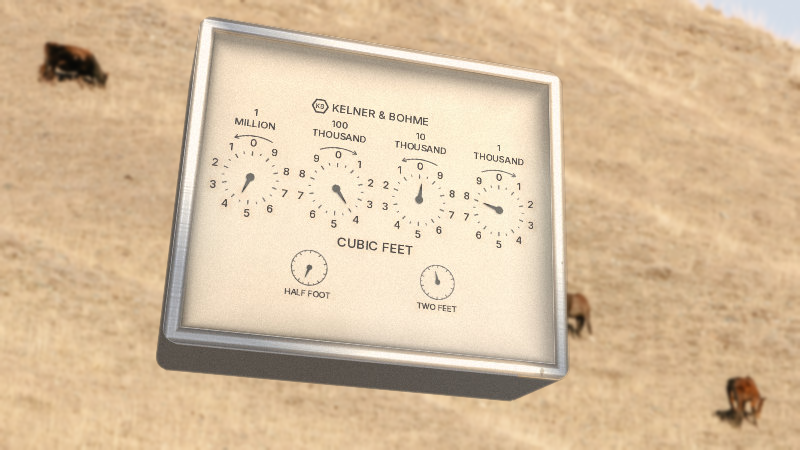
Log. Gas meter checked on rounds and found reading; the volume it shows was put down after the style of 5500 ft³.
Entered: 439800 ft³
